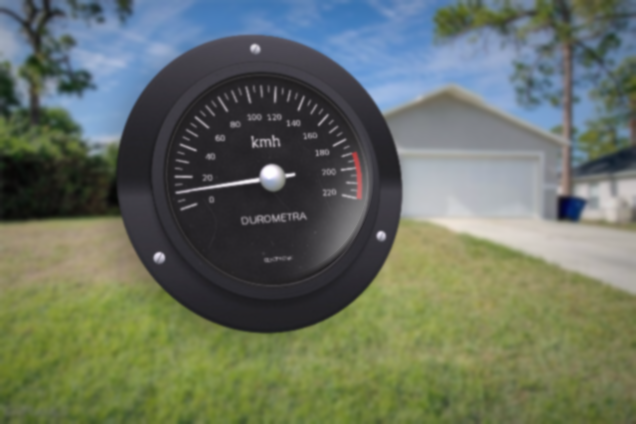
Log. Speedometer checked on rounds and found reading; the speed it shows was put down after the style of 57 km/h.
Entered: 10 km/h
